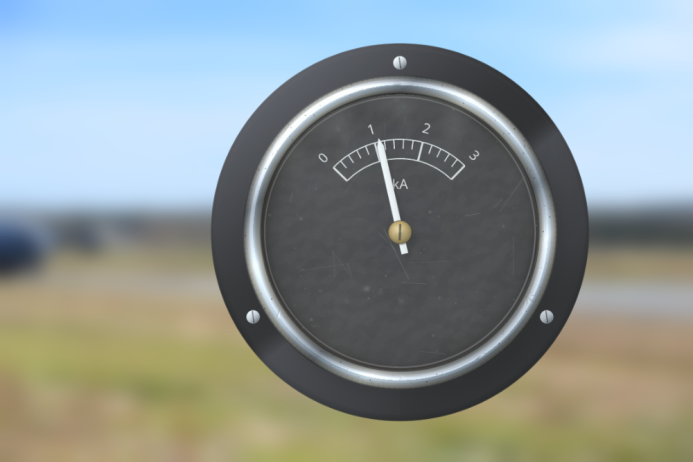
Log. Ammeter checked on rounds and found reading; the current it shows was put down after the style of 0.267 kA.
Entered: 1.1 kA
